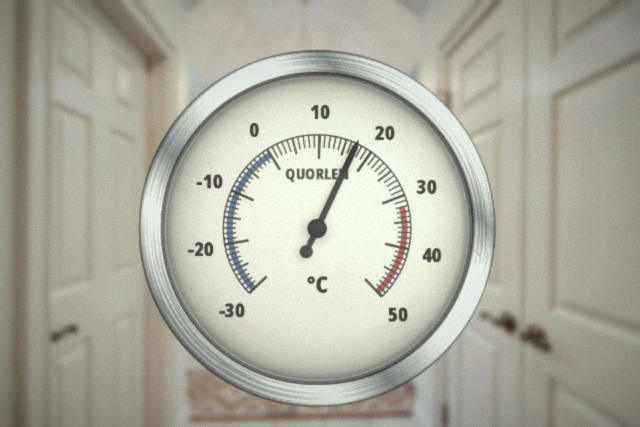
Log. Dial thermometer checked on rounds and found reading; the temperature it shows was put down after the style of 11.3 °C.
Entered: 17 °C
